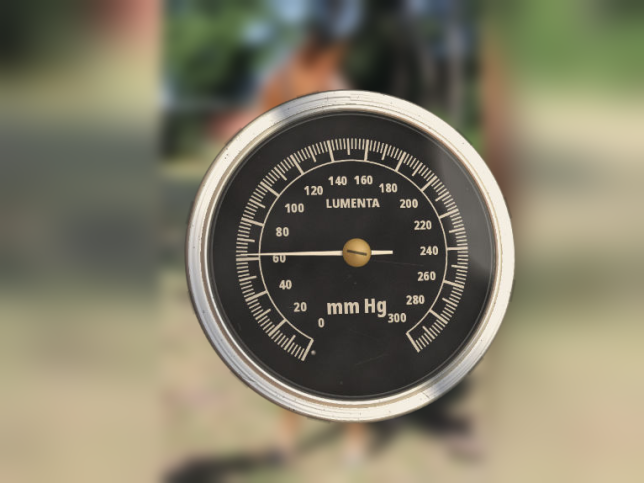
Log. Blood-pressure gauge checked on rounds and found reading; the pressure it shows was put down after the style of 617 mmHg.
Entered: 62 mmHg
